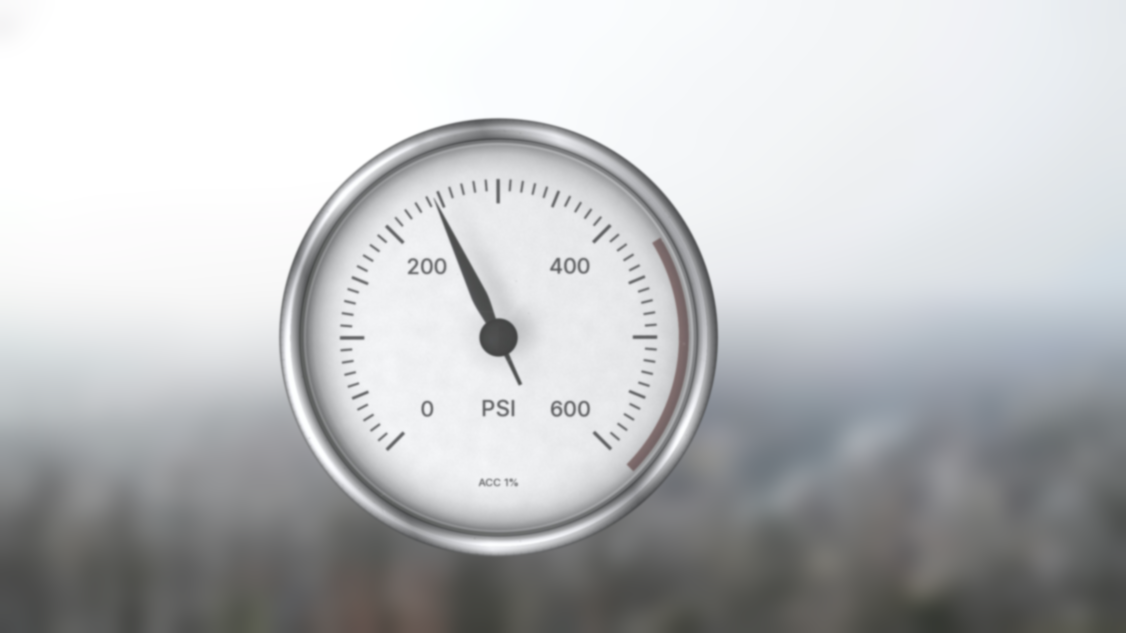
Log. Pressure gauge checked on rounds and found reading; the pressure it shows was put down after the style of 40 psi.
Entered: 245 psi
